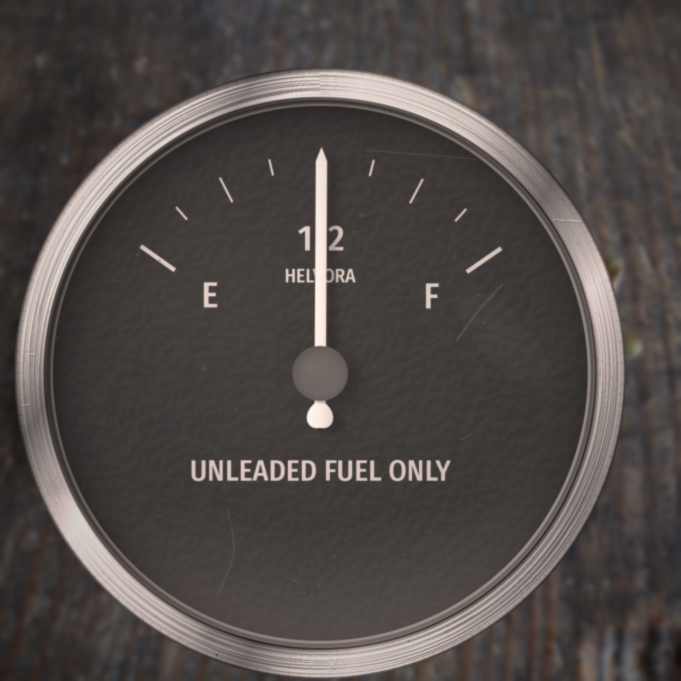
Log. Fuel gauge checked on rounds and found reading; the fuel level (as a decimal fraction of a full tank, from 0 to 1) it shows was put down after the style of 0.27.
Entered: 0.5
